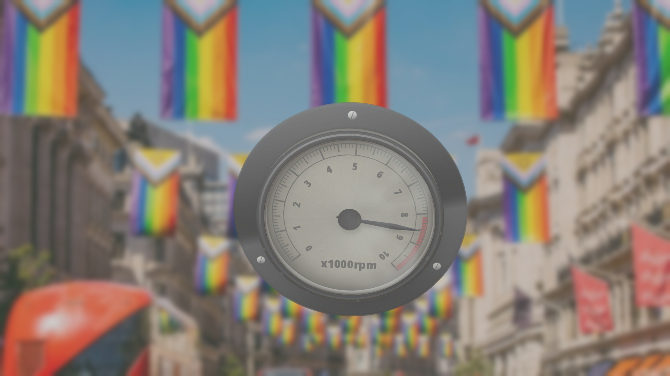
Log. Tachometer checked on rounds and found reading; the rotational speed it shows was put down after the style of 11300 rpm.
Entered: 8500 rpm
